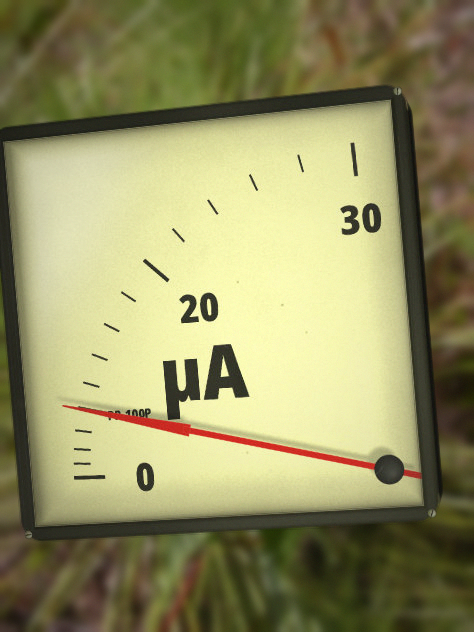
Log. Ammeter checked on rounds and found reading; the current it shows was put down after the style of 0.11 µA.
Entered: 10 µA
